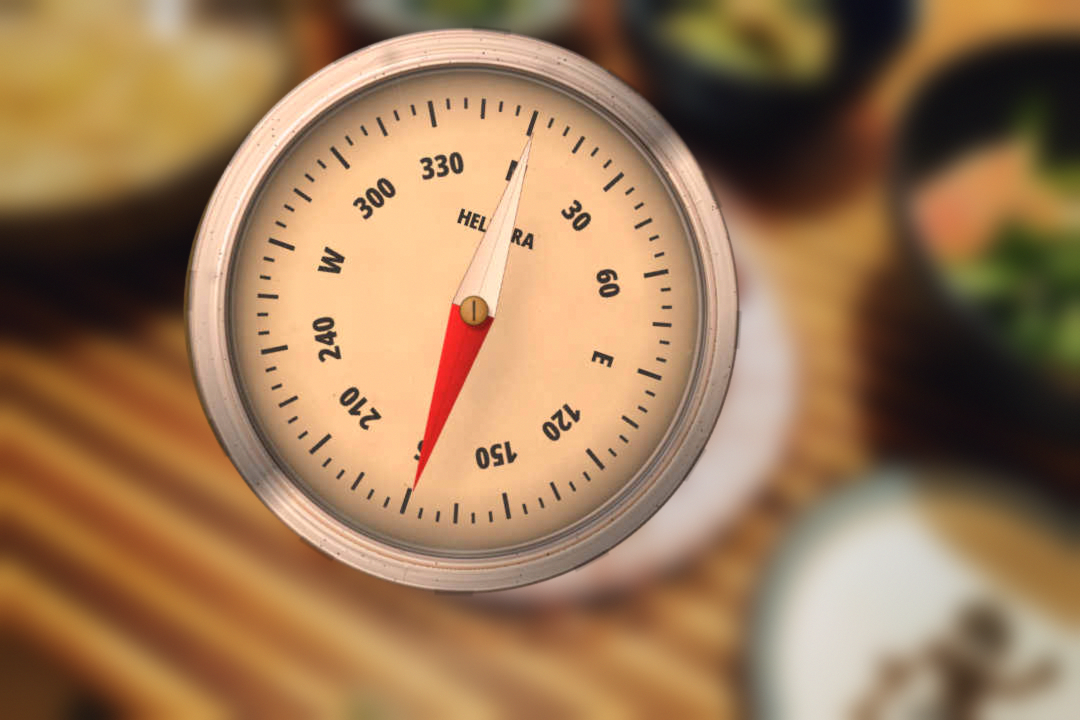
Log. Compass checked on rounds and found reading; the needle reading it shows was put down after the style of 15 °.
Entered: 180 °
